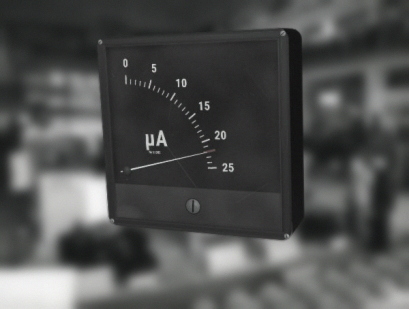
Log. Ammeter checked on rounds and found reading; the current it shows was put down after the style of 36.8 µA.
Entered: 22 µA
